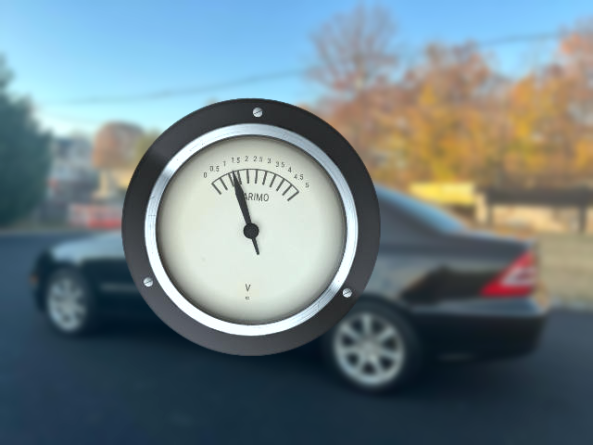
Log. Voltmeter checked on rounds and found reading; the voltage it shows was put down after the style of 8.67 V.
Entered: 1.25 V
